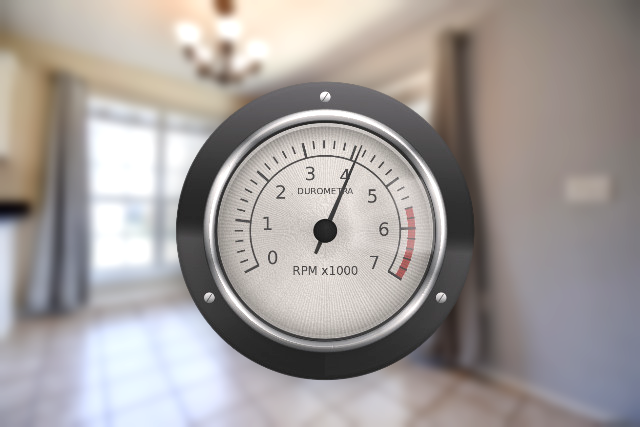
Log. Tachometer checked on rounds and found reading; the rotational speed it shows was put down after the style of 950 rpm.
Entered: 4100 rpm
